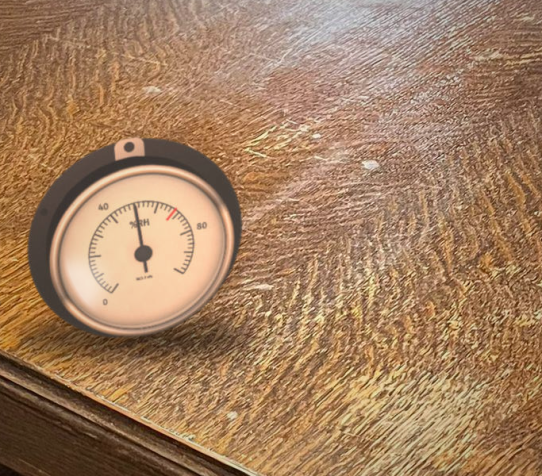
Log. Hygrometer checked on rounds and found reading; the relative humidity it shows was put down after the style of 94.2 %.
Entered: 50 %
